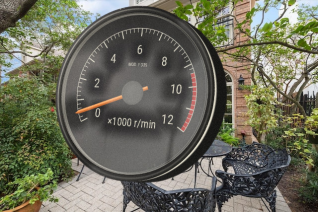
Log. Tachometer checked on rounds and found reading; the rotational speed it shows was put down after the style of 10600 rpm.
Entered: 400 rpm
